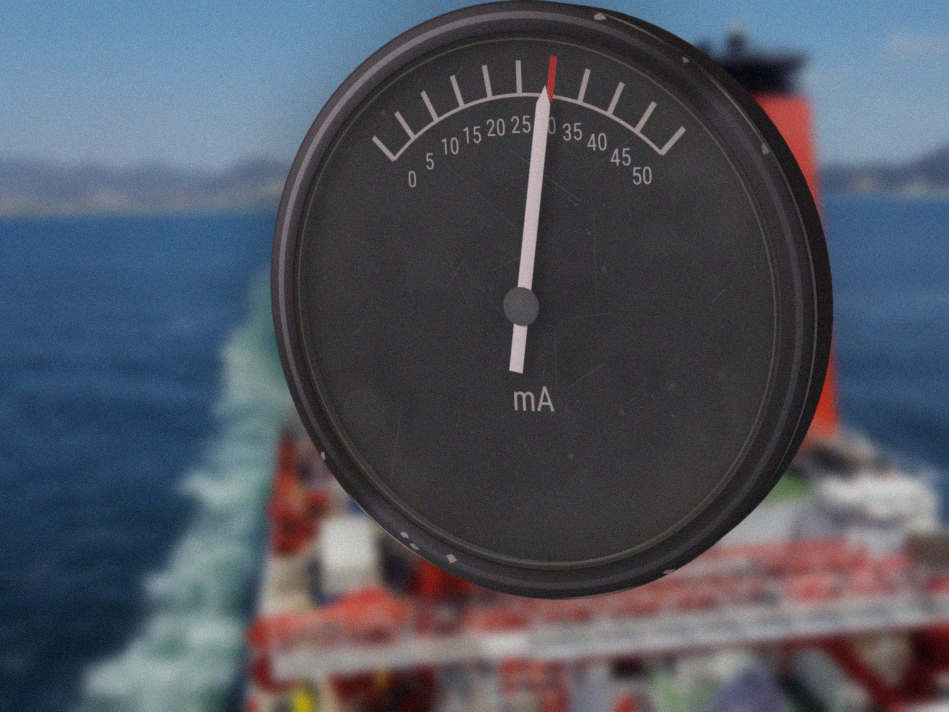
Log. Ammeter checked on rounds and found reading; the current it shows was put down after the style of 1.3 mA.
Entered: 30 mA
